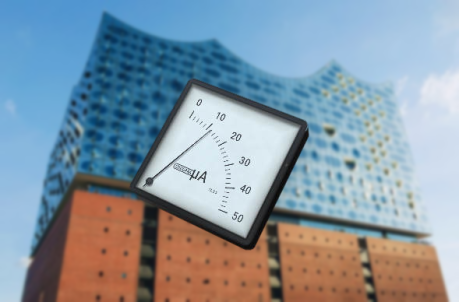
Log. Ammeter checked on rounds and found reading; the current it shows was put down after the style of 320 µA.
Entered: 12 µA
